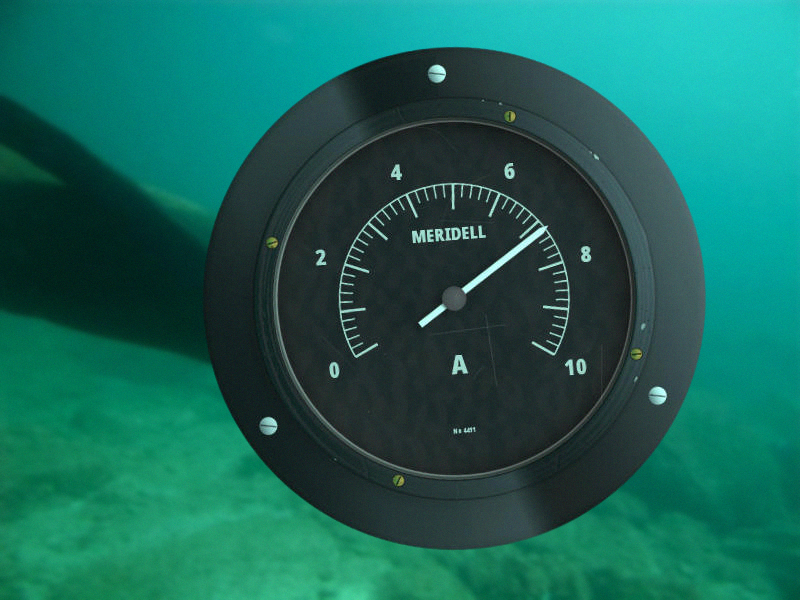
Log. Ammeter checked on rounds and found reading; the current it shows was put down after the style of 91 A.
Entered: 7.2 A
